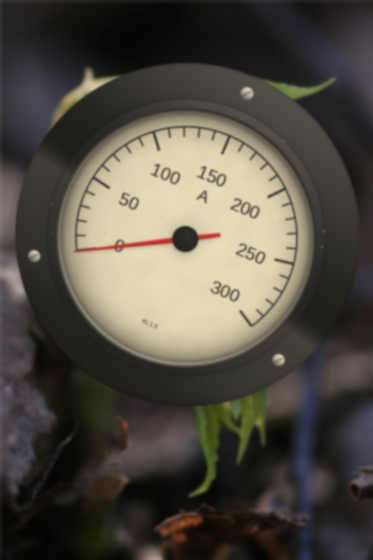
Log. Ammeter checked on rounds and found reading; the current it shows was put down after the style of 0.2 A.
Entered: 0 A
